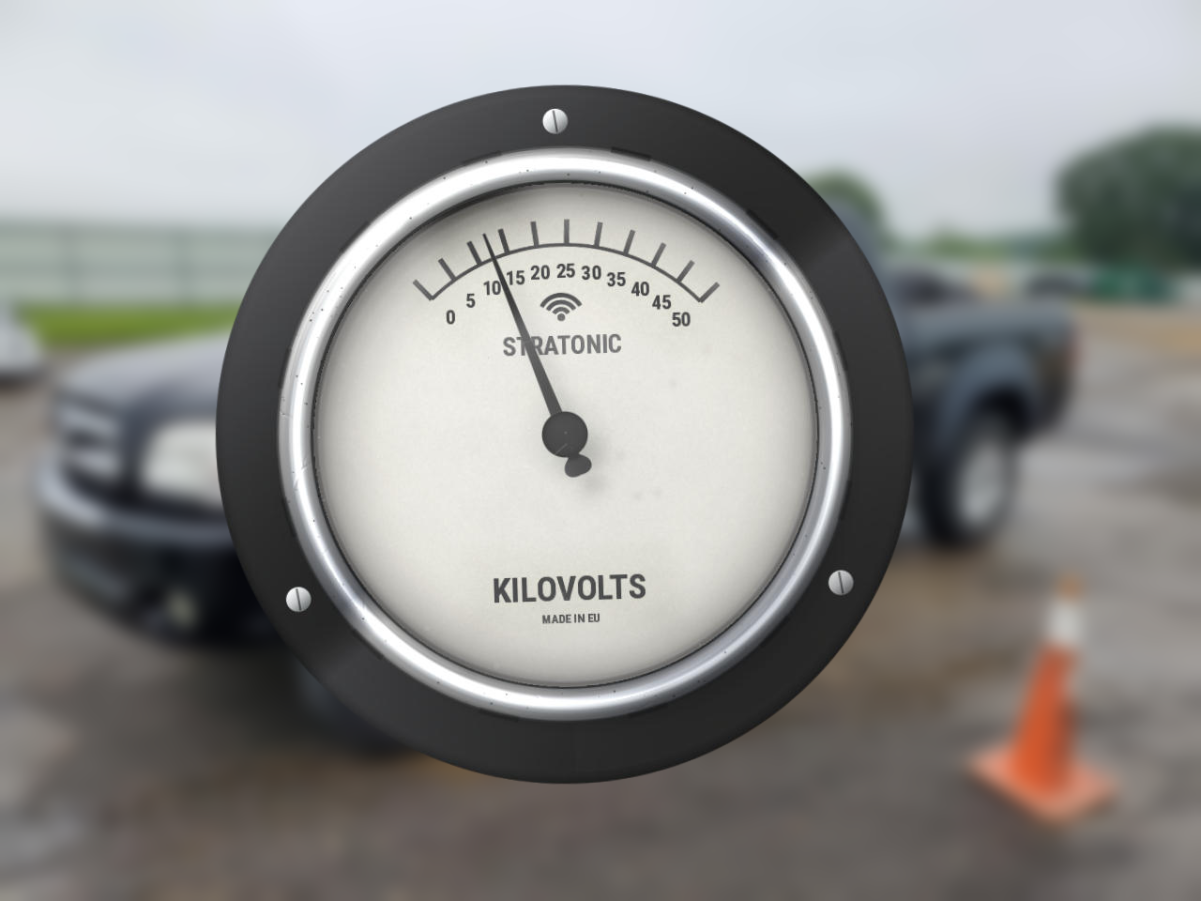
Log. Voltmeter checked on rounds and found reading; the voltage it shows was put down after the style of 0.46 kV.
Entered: 12.5 kV
